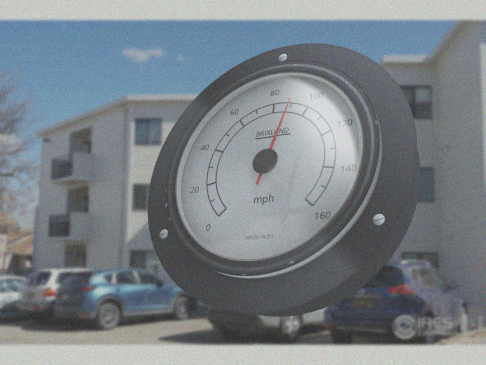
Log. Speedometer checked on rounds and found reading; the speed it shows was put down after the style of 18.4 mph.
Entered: 90 mph
